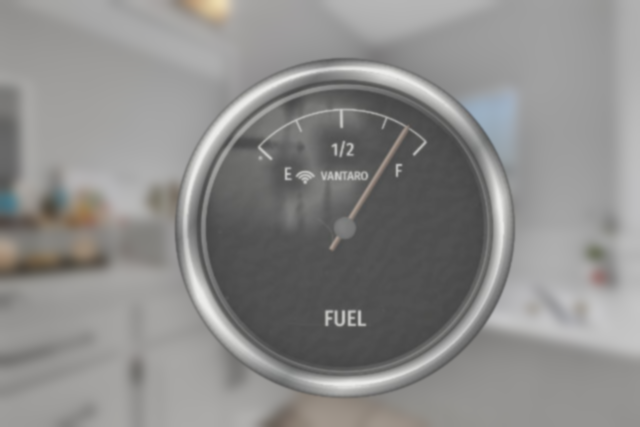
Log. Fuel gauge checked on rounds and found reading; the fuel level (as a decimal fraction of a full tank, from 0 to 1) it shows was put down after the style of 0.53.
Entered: 0.875
